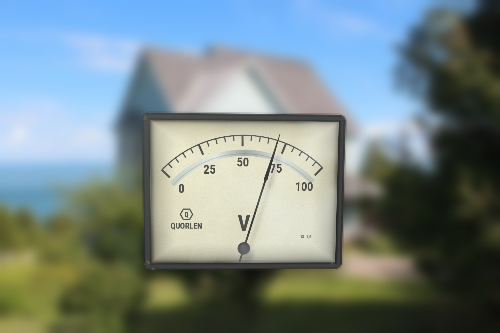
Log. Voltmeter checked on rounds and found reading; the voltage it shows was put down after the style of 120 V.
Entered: 70 V
